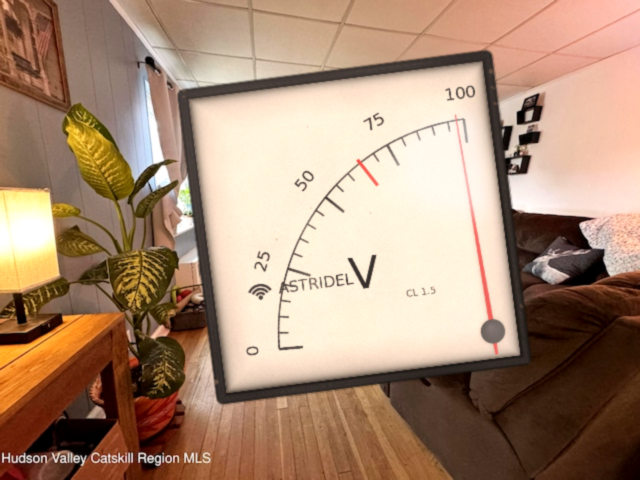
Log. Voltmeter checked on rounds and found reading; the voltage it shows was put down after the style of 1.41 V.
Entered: 97.5 V
